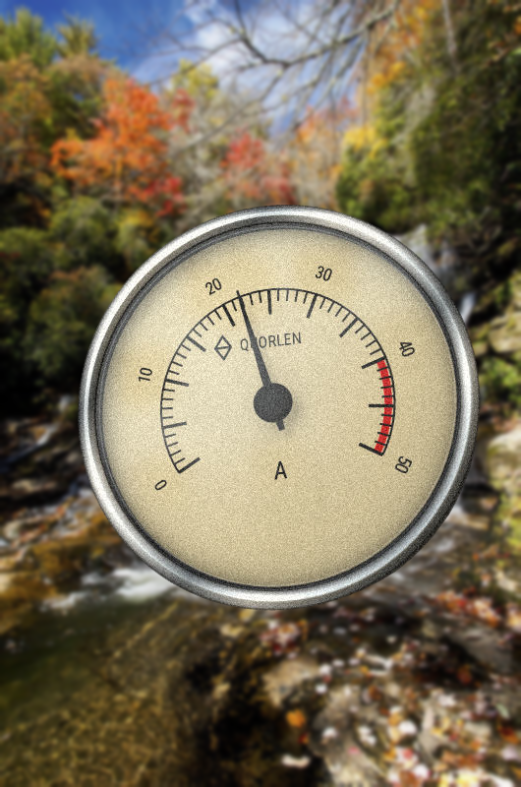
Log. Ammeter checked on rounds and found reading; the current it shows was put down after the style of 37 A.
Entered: 22 A
